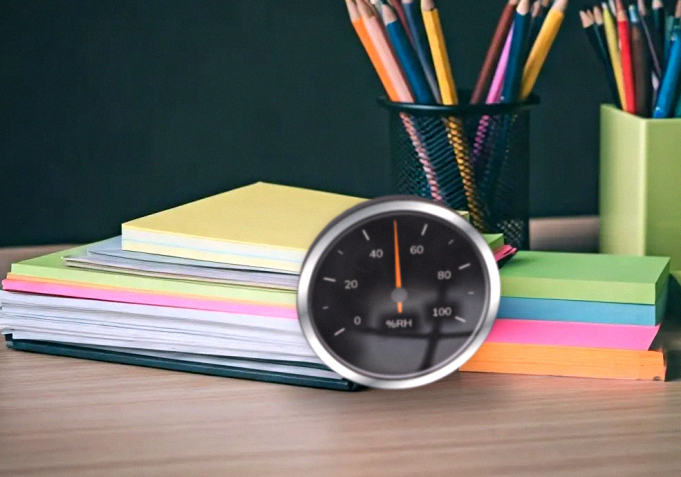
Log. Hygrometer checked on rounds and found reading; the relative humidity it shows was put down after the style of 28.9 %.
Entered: 50 %
